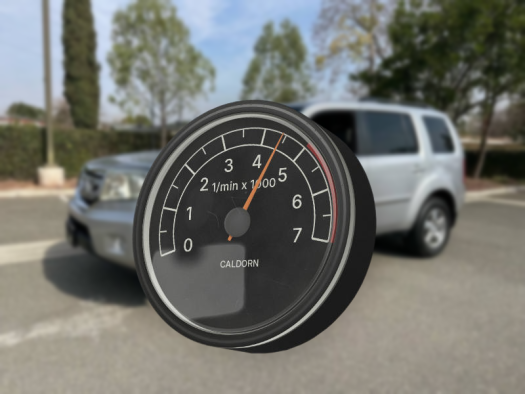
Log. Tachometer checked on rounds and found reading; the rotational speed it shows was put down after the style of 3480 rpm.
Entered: 4500 rpm
